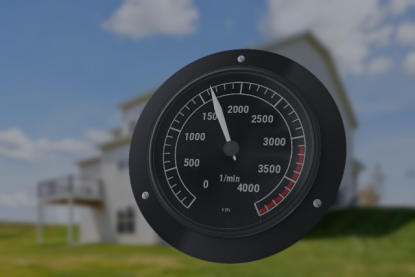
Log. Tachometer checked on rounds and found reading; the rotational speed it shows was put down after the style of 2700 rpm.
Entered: 1650 rpm
